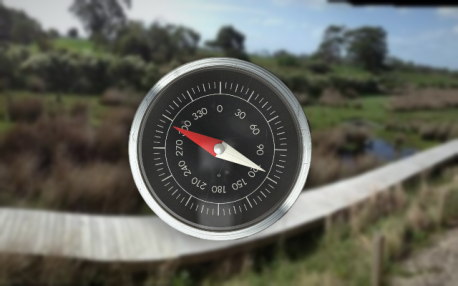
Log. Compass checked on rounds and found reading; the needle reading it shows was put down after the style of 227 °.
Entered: 295 °
